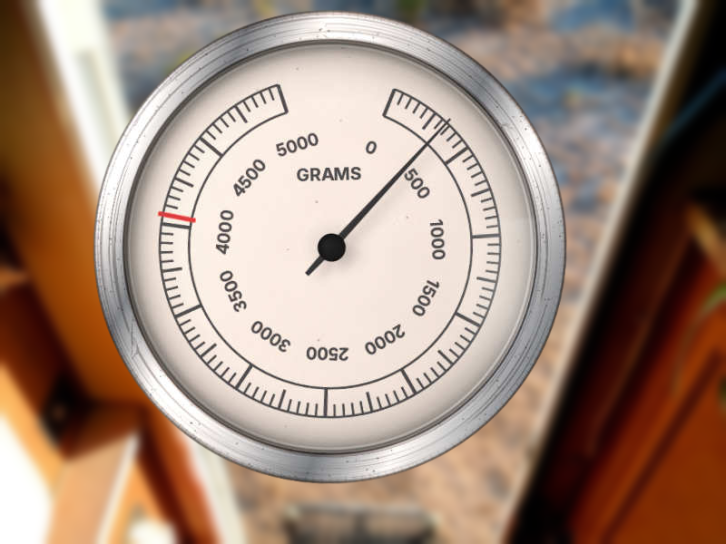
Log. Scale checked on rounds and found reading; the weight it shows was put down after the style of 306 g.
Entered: 325 g
